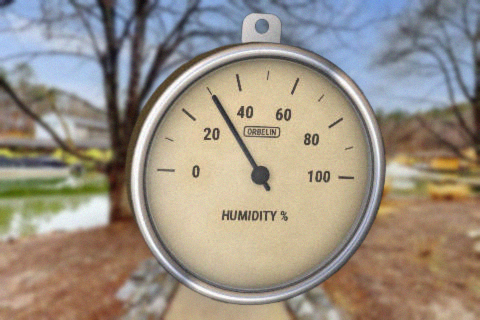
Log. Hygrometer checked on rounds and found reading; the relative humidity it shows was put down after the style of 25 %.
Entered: 30 %
